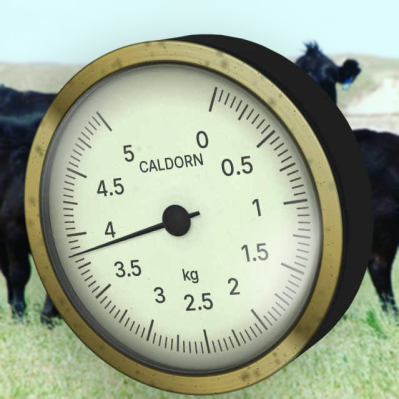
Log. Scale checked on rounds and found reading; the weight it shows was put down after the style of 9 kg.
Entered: 3.85 kg
